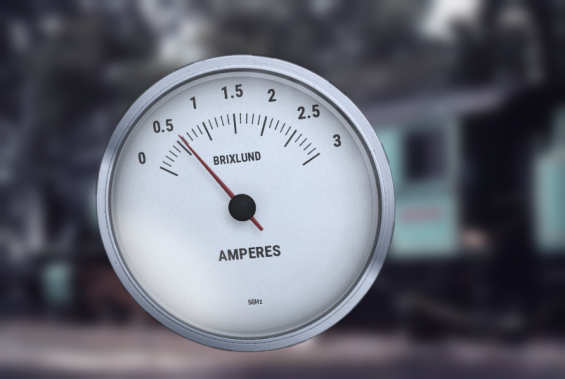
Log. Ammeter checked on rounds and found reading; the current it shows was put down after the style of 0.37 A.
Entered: 0.6 A
